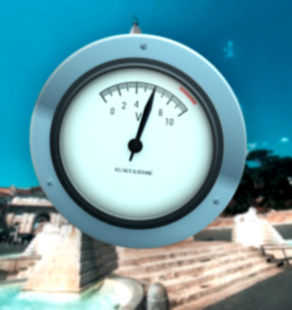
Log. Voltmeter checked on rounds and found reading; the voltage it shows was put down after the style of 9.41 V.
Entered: 6 V
